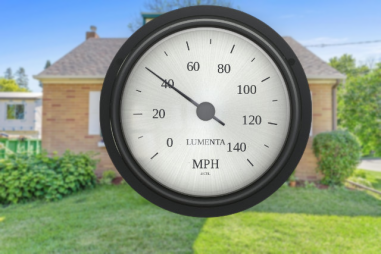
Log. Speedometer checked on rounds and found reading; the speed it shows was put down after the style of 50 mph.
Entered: 40 mph
